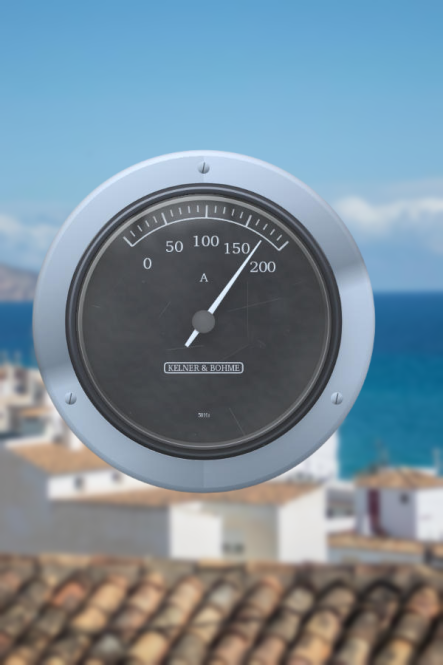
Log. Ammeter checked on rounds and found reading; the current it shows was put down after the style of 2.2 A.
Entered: 175 A
